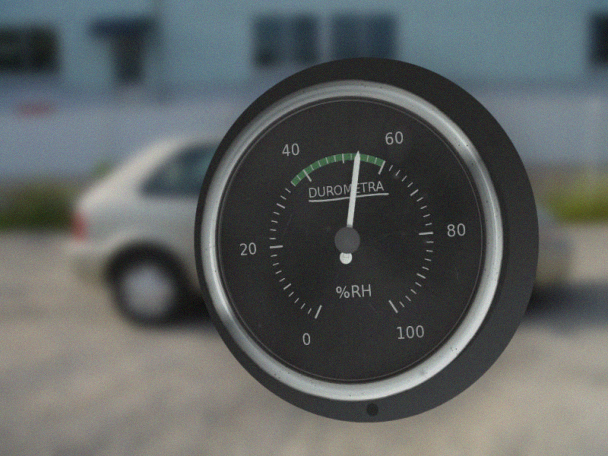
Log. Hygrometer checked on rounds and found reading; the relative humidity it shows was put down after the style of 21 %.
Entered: 54 %
